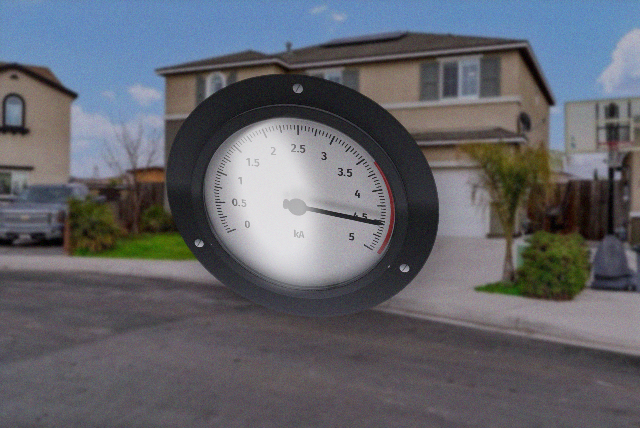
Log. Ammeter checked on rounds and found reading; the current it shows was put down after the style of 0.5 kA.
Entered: 4.5 kA
